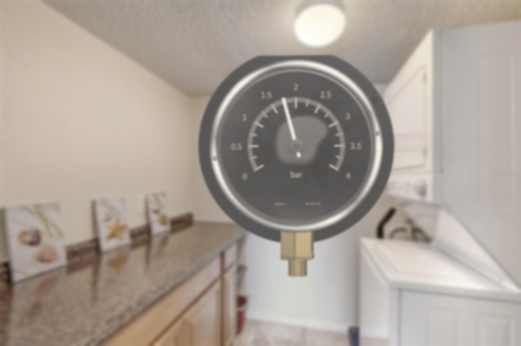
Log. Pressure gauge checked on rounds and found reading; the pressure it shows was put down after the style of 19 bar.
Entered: 1.75 bar
